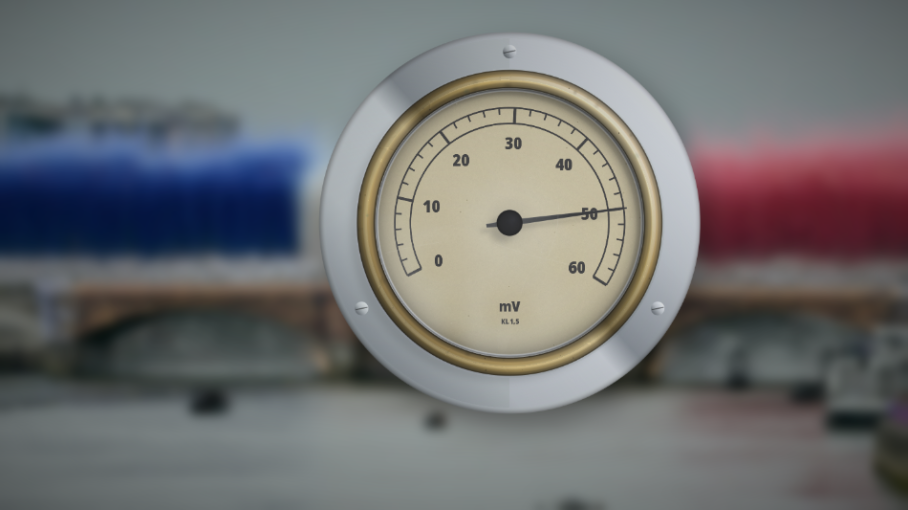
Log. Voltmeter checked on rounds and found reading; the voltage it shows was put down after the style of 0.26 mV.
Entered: 50 mV
